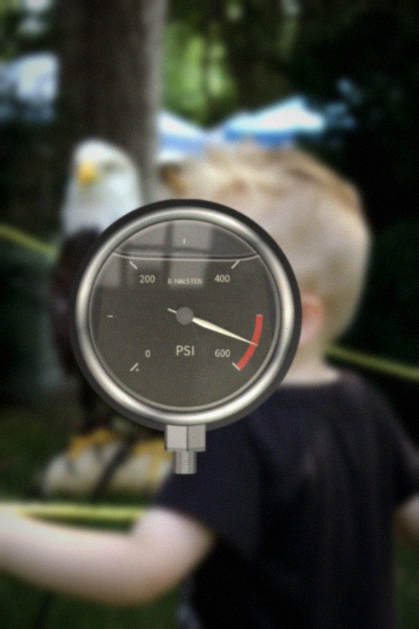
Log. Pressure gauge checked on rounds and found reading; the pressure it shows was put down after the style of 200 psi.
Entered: 550 psi
